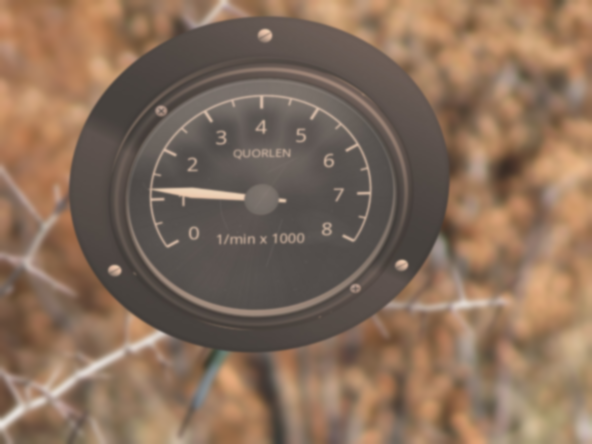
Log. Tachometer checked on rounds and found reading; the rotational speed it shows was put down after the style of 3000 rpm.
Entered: 1250 rpm
